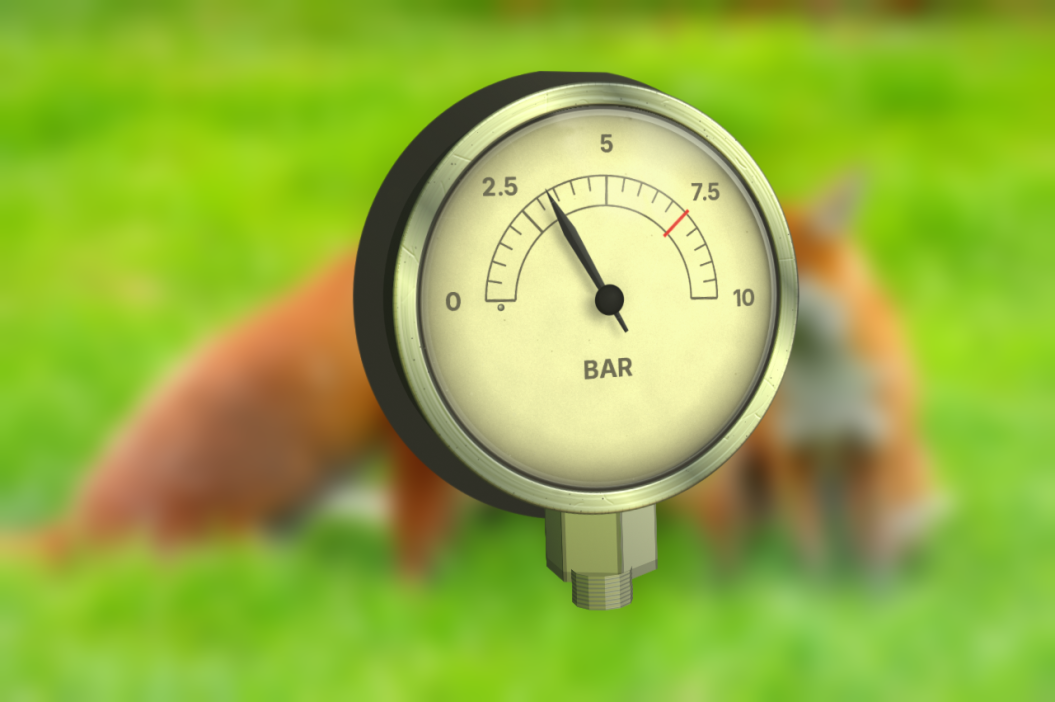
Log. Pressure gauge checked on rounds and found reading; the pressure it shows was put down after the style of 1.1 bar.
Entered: 3.25 bar
